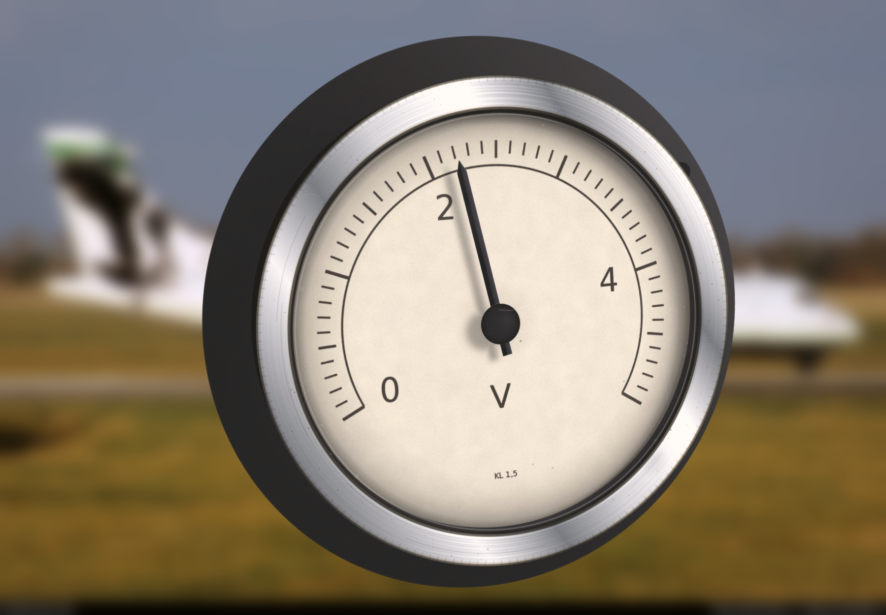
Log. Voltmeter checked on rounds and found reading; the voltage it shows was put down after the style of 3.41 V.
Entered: 2.2 V
